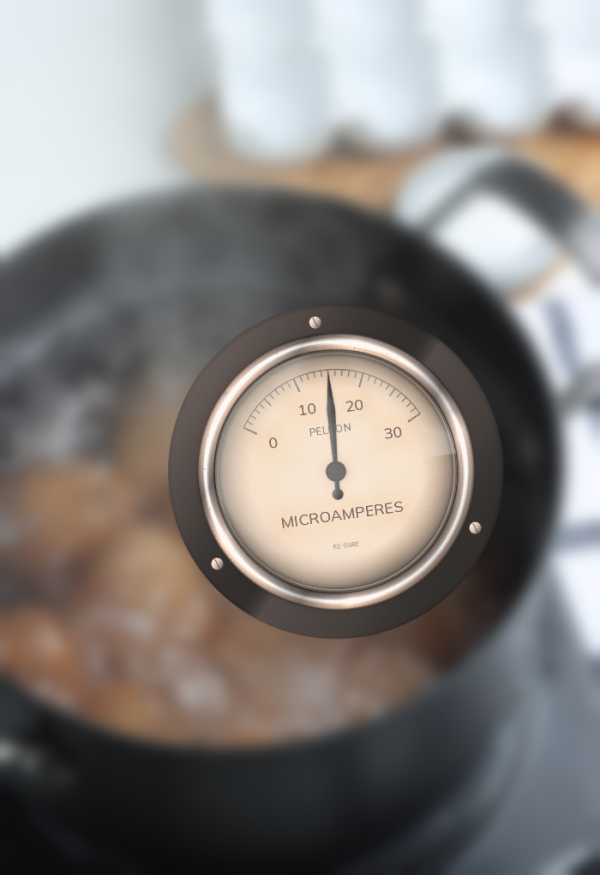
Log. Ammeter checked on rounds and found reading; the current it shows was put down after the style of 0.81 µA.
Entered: 15 µA
